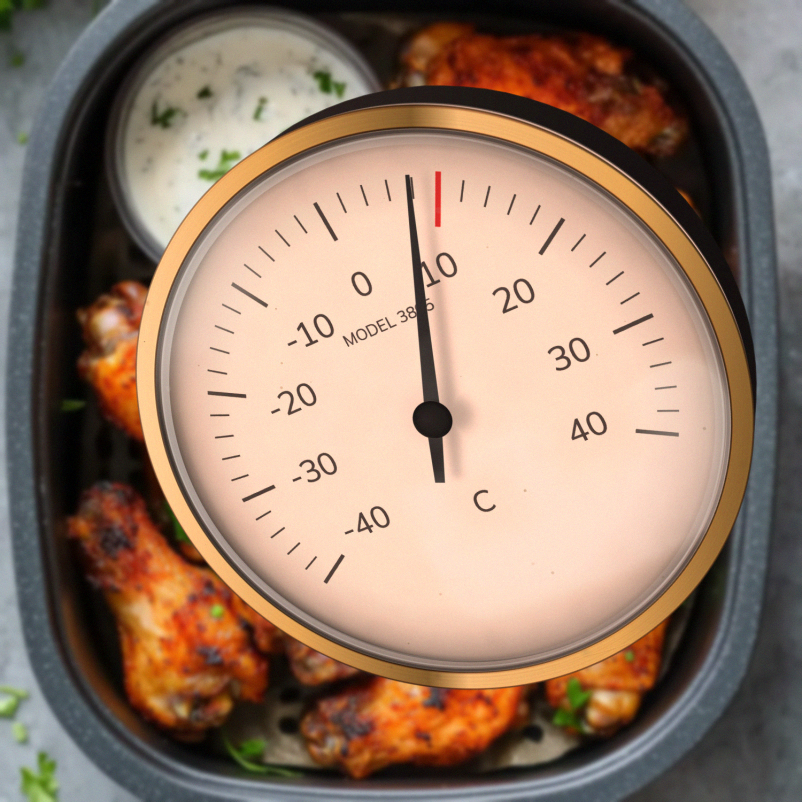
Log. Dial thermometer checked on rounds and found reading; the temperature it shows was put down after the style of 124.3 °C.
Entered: 8 °C
